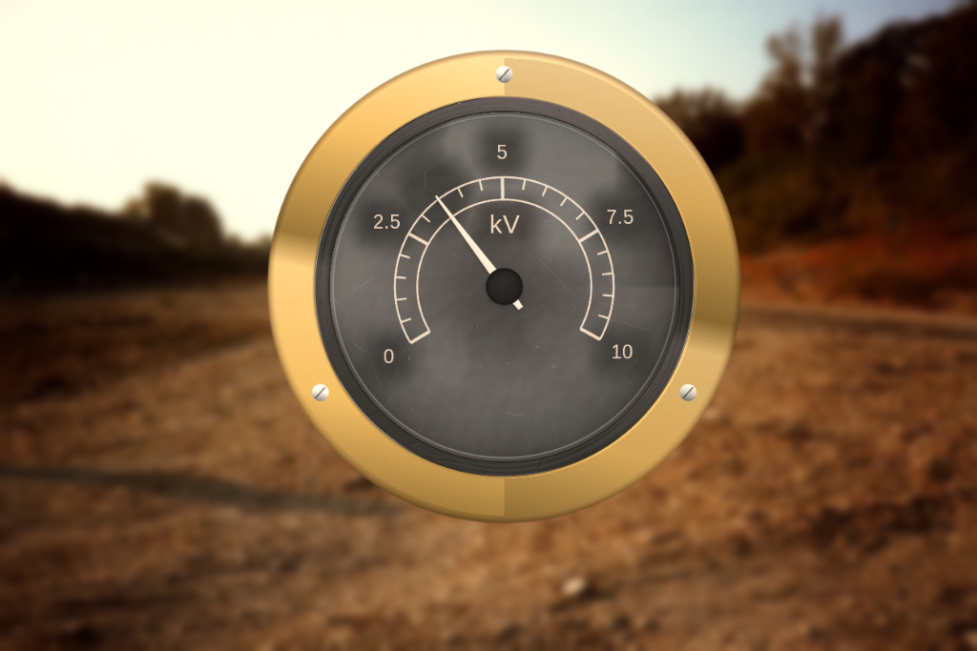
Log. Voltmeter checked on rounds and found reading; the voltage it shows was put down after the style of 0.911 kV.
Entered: 3.5 kV
